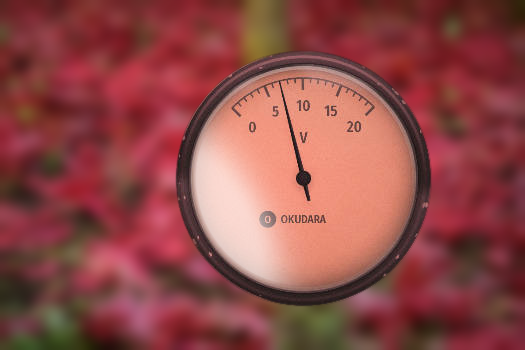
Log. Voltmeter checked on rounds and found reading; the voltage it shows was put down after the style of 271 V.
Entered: 7 V
